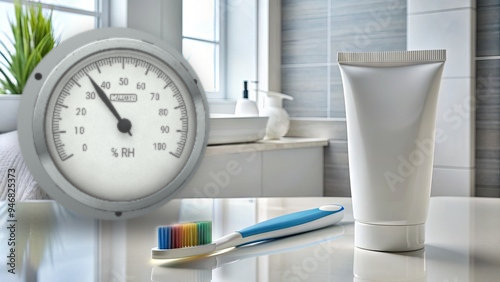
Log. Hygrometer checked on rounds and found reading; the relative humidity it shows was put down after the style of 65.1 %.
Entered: 35 %
